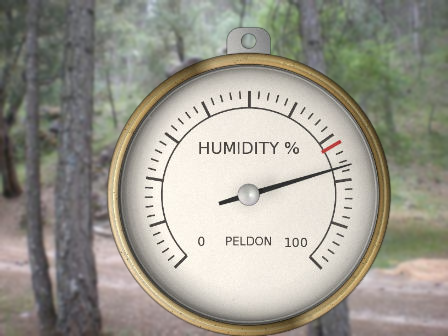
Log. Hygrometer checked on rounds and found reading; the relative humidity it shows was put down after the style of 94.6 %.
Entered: 77 %
